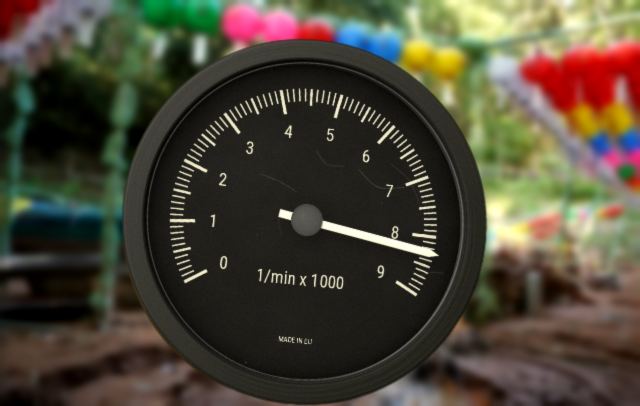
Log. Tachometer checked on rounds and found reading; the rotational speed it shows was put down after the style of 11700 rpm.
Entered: 8300 rpm
